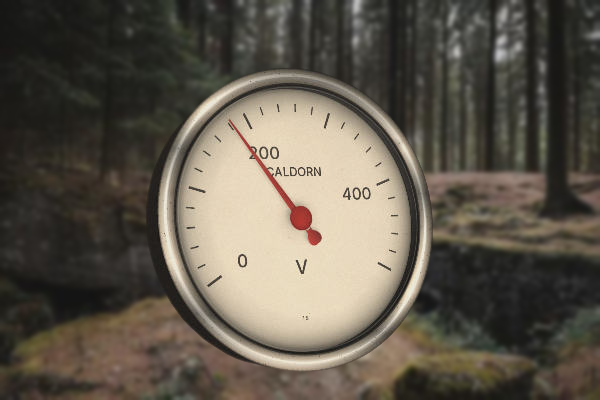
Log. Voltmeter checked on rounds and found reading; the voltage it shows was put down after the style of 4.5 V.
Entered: 180 V
